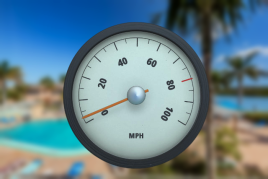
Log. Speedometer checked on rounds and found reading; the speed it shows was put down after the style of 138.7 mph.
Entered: 2.5 mph
